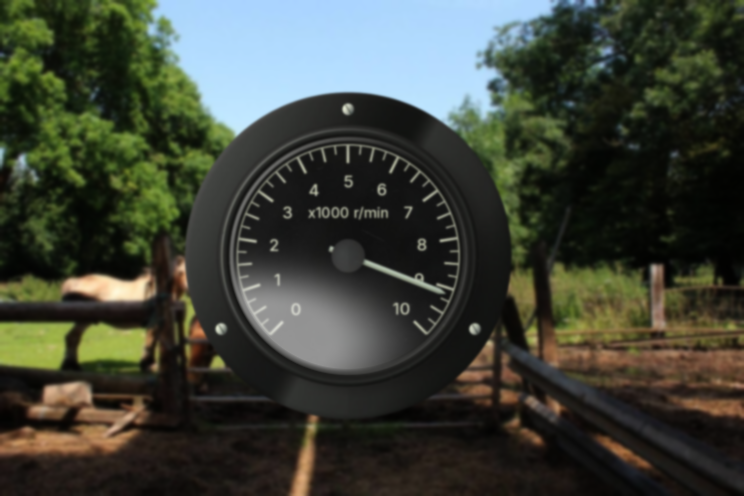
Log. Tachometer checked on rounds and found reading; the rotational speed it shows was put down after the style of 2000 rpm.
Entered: 9125 rpm
